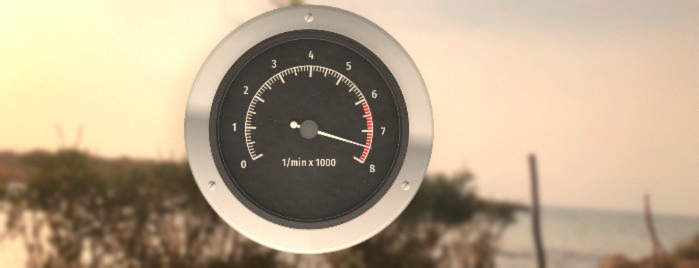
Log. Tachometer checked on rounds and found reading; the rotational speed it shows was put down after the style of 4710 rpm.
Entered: 7500 rpm
